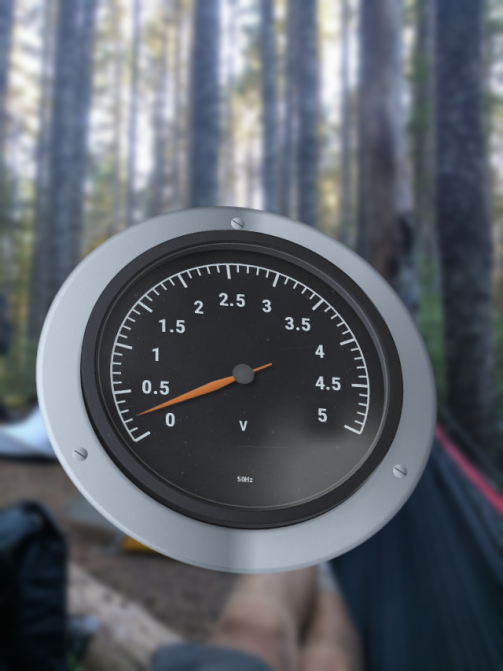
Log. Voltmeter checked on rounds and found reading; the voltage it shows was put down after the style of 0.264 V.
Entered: 0.2 V
